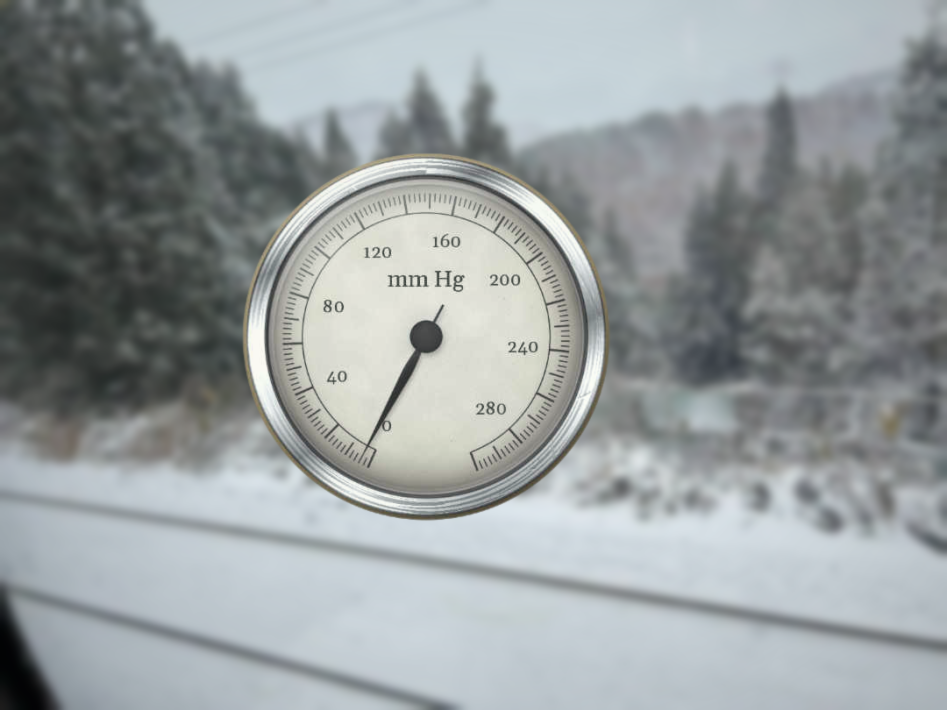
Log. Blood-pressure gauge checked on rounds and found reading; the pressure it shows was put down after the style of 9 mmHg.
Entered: 4 mmHg
